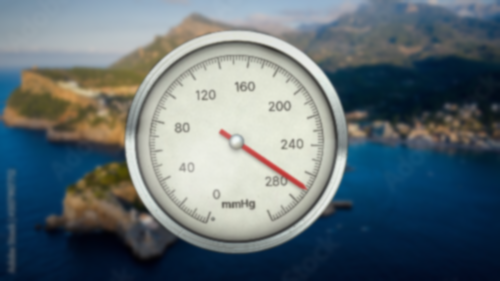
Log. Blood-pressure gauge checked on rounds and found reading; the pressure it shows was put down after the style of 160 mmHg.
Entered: 270 mmHg
